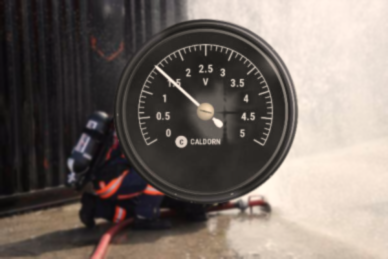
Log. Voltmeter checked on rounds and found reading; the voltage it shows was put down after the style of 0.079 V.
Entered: 1.5 V
